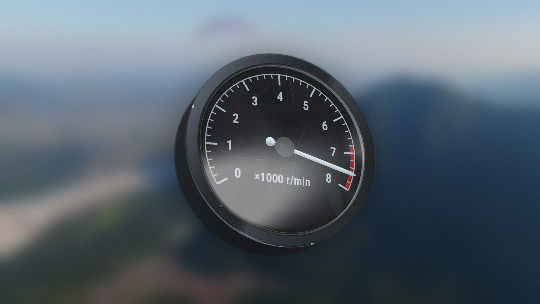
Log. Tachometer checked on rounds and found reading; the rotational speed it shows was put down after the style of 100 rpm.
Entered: 7600 rpm
